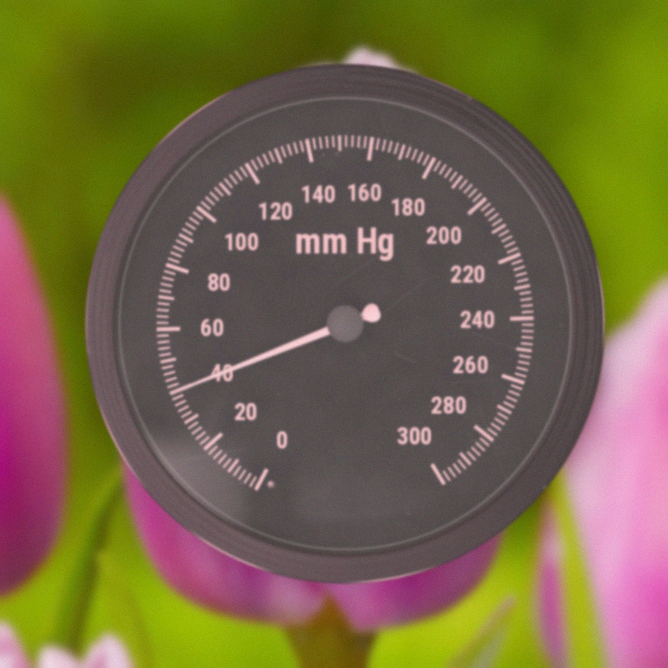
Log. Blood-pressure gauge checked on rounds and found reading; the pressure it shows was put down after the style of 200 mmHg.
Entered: 40 mmHg
